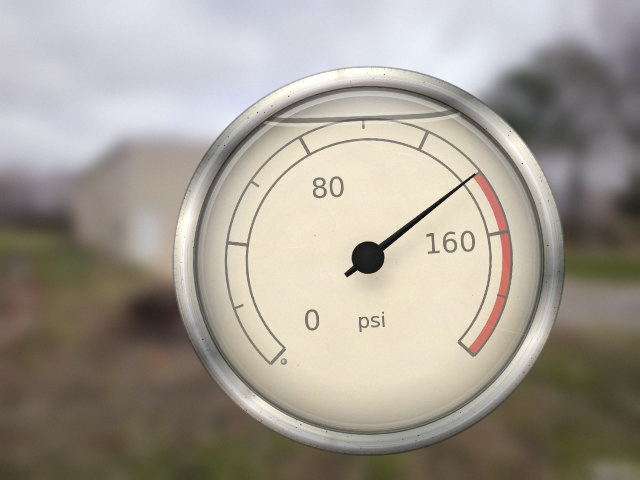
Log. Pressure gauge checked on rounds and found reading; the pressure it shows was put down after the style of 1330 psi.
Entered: 140 psi
